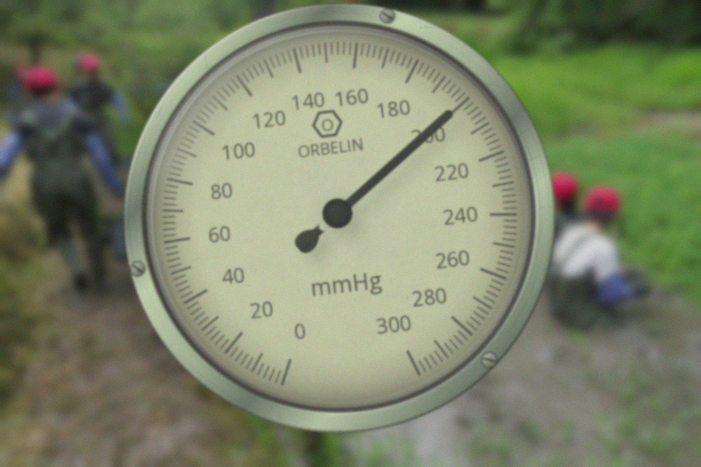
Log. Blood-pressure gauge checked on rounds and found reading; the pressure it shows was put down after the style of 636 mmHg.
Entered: 200 mmHg
